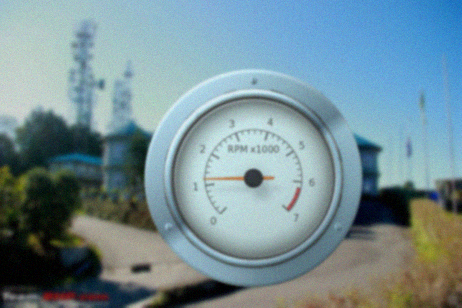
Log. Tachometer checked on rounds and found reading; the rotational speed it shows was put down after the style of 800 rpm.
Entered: 1200 rpm
